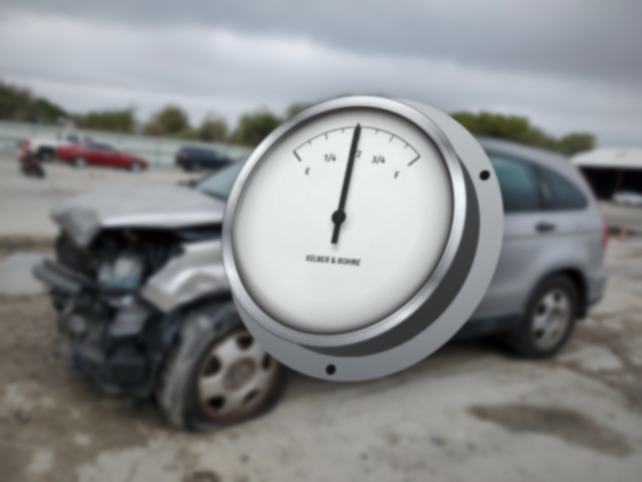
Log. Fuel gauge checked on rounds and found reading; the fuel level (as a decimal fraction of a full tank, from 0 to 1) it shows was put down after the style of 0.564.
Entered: 0.5
